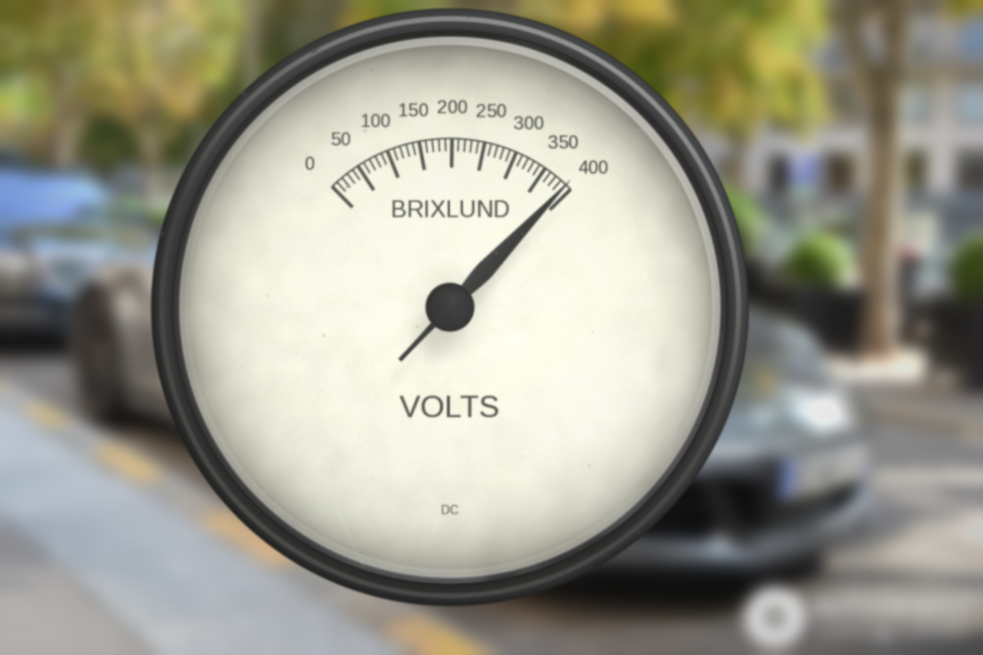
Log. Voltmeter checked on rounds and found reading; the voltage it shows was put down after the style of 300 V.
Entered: 390 V
